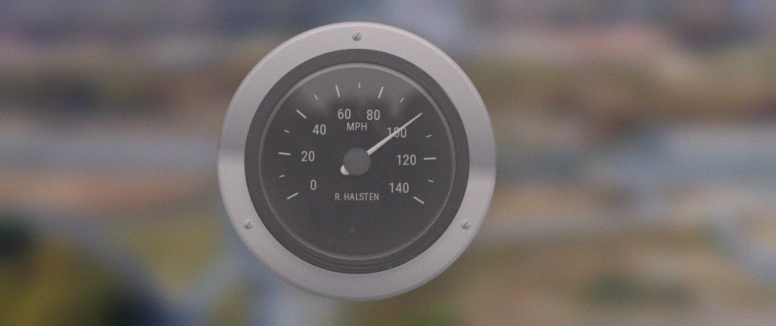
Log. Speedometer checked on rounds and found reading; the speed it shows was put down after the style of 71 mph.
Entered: 100 mph
